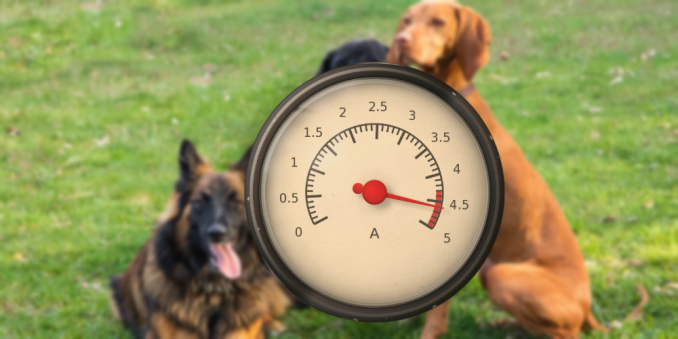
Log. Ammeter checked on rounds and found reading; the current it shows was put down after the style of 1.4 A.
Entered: 4.6 A
